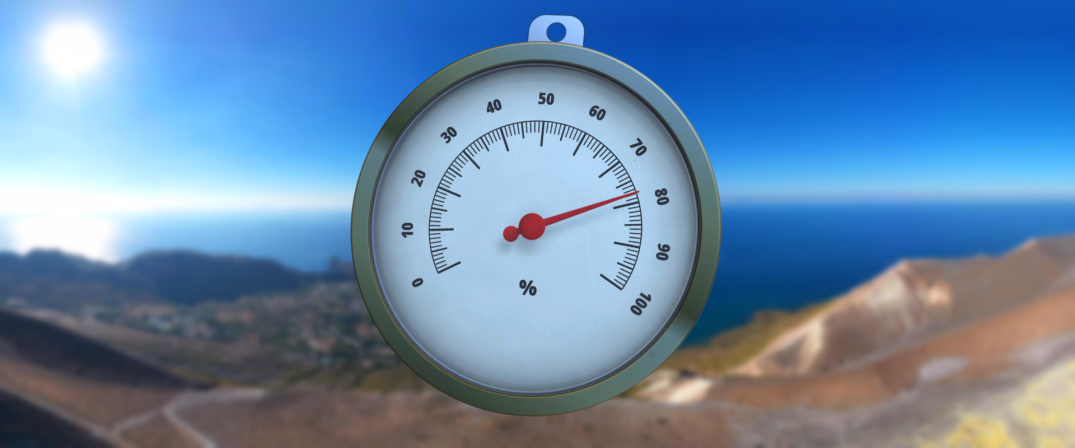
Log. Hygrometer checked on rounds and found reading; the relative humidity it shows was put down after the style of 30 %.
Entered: 78 %
